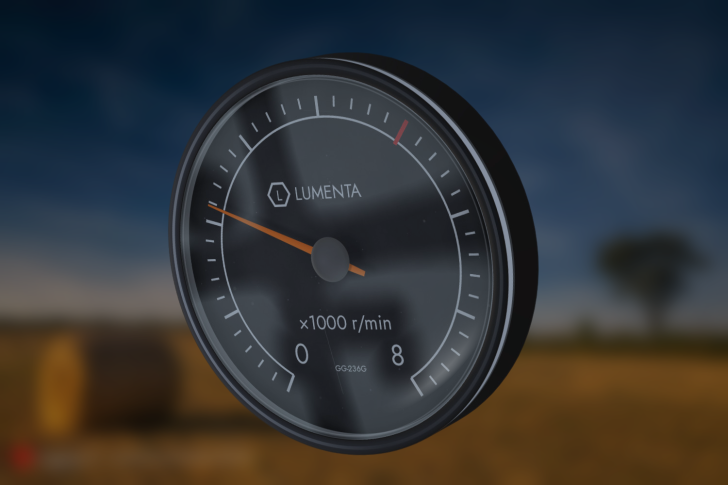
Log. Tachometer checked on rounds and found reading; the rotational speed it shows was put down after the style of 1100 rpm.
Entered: 2200 rpm
